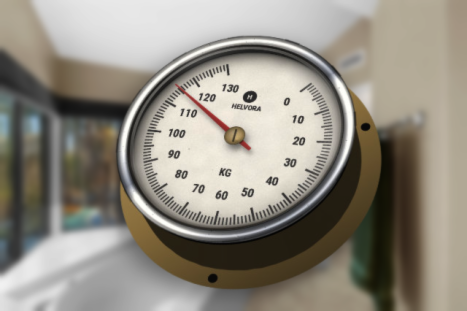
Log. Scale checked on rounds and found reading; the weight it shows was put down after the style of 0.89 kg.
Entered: 115 kg
